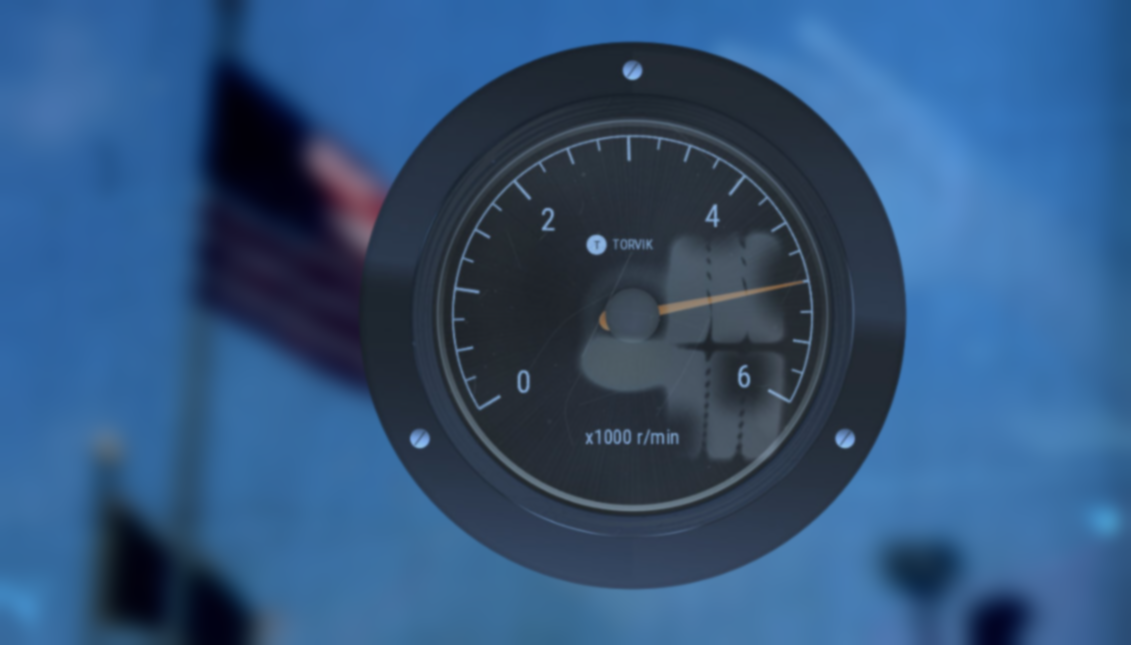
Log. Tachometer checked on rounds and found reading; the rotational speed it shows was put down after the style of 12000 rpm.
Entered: 5000 rpm
